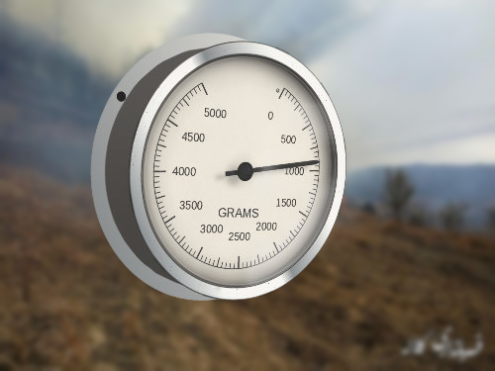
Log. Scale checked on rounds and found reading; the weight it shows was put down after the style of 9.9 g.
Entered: 900 g
